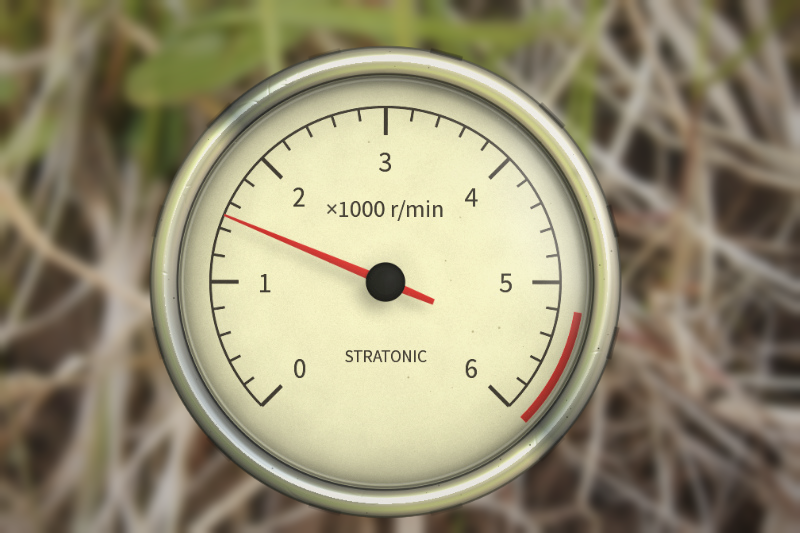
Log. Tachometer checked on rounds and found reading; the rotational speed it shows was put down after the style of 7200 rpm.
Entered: 1500 rpm
